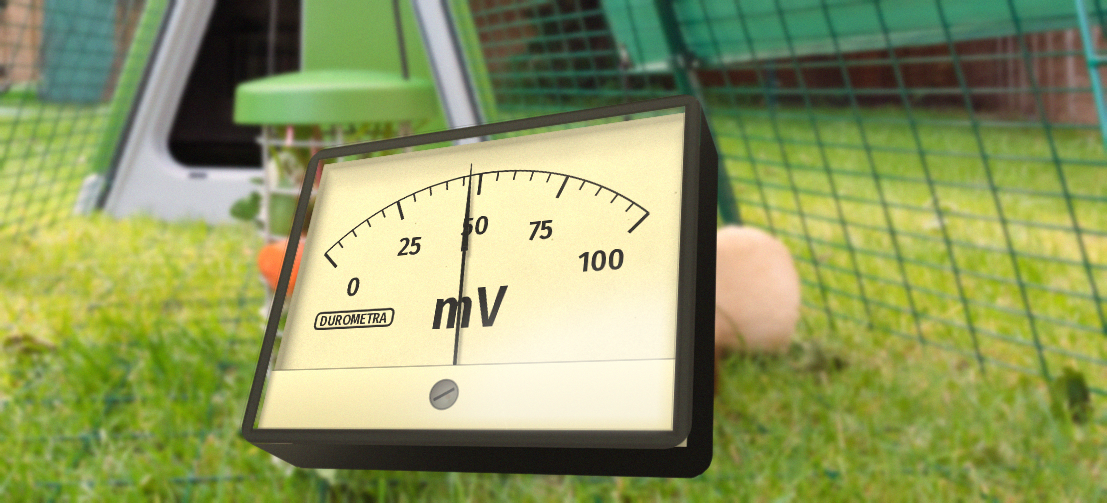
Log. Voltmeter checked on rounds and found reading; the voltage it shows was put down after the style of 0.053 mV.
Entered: 47.5 mV
